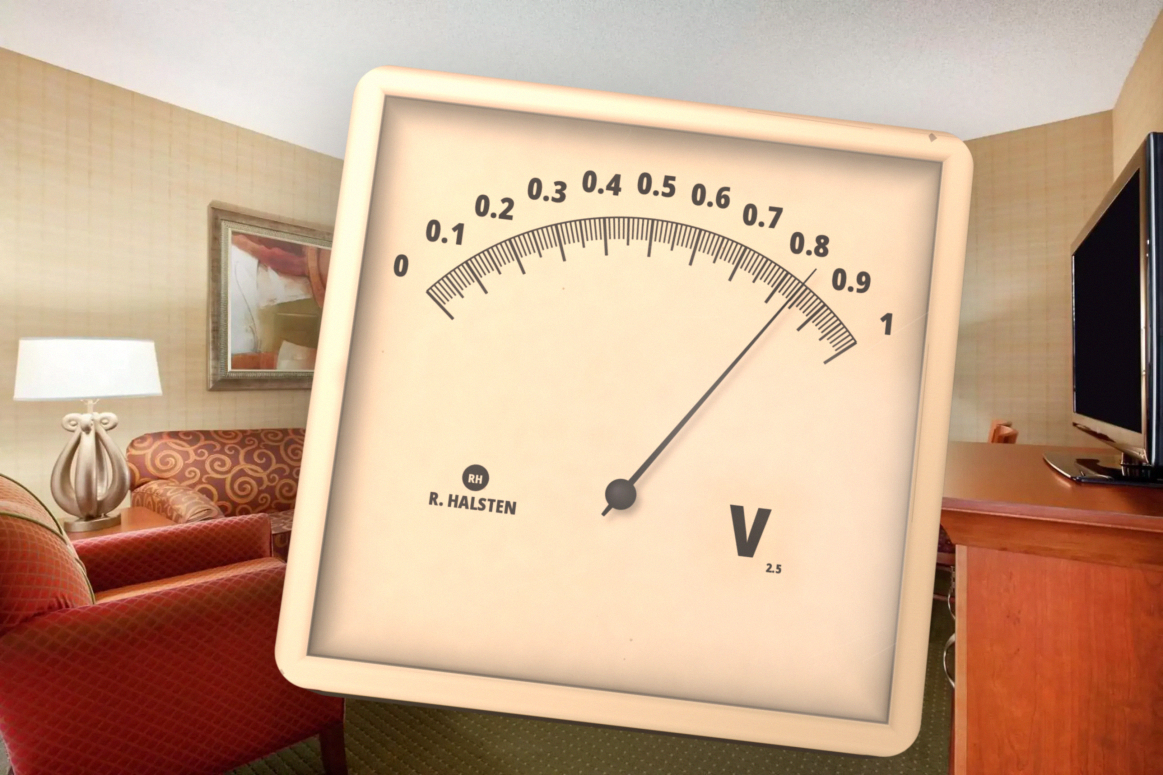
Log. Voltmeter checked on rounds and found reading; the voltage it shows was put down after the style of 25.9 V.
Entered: 0.84 V
